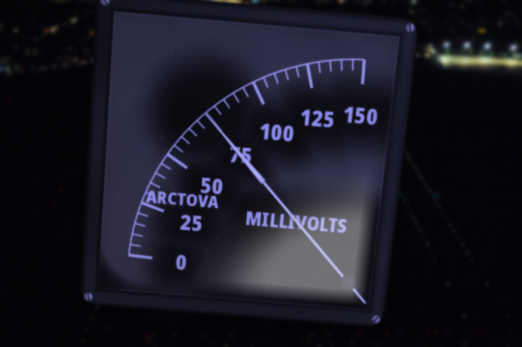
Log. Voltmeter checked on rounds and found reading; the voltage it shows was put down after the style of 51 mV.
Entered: 75 mV
